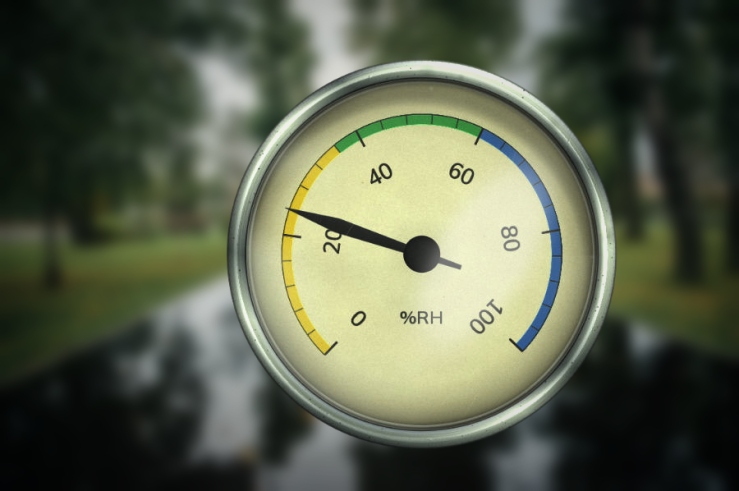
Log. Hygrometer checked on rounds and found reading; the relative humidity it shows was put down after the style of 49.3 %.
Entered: 24 %
